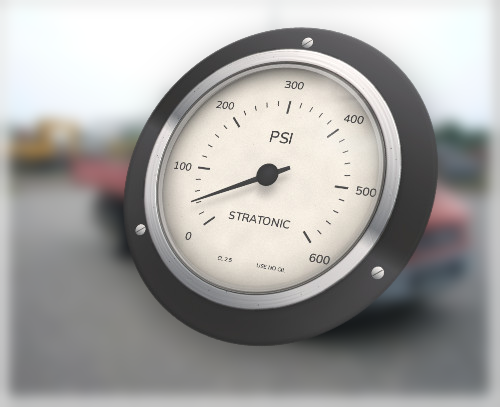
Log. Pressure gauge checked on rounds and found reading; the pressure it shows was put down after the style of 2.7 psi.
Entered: 40 psi
